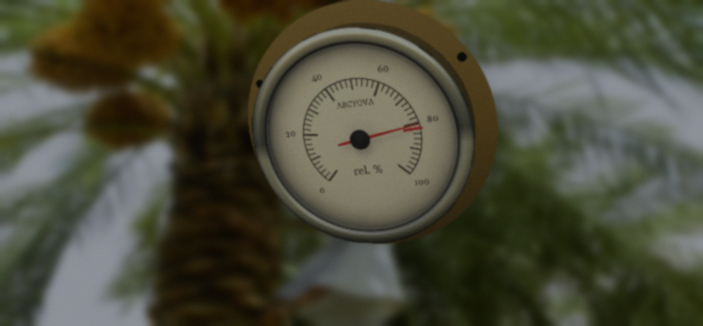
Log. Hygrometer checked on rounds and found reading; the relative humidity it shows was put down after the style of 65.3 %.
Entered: 80 %
